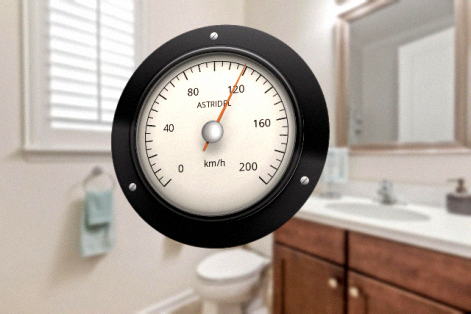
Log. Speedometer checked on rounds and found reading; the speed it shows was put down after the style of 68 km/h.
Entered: 120 km/h
